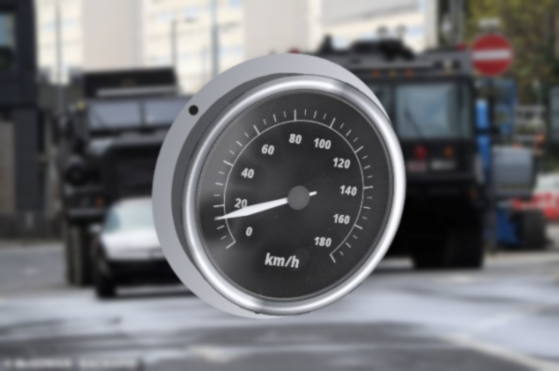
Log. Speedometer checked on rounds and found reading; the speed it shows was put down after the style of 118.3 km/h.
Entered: 15 km/h
